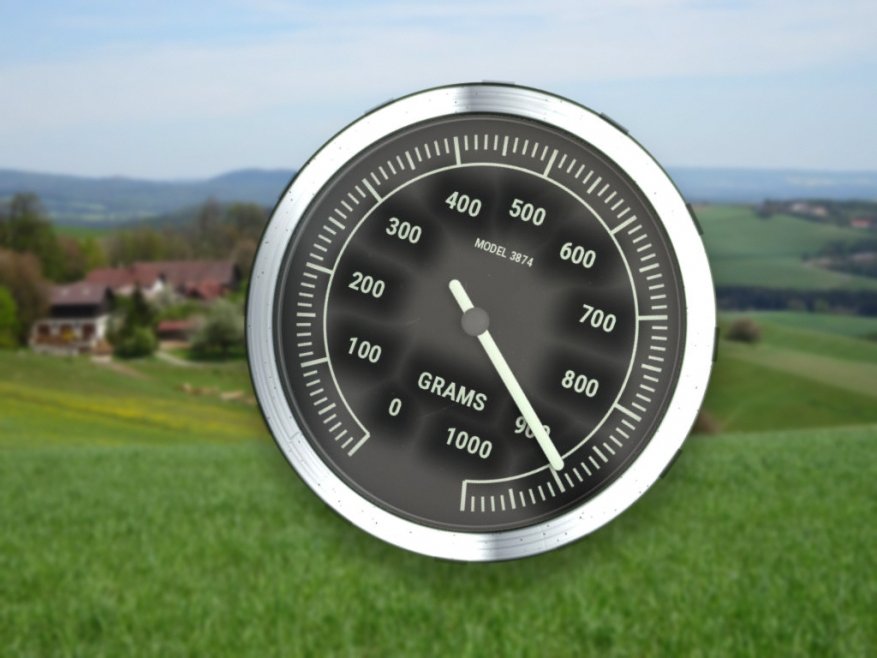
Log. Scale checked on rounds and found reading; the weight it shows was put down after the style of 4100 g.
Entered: 890 g
